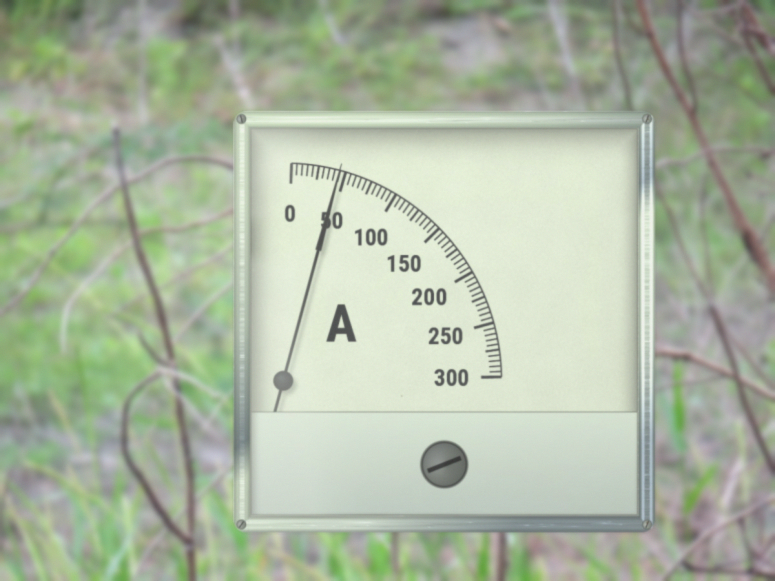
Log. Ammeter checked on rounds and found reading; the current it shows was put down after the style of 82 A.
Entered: 45 A
